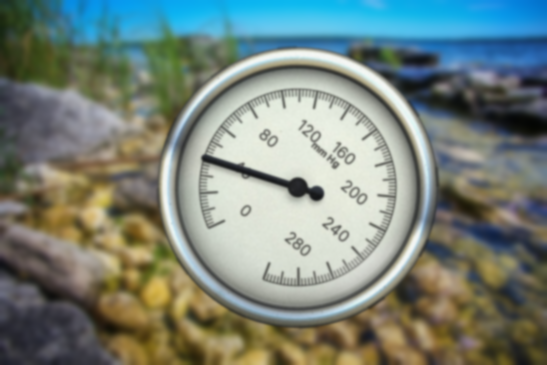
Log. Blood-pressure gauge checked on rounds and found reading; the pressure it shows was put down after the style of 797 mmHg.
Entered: 40 mmHg
